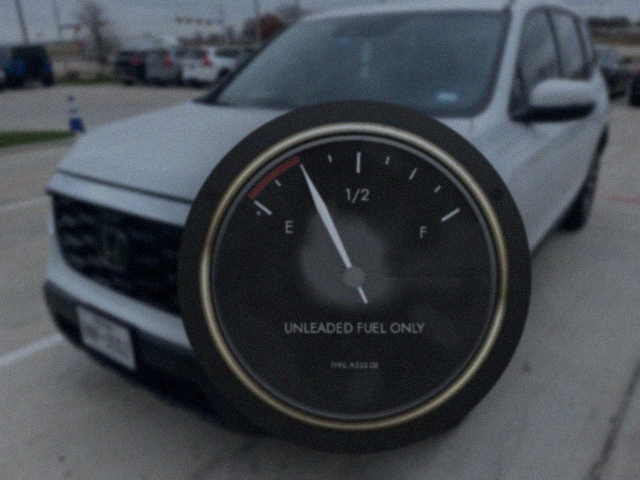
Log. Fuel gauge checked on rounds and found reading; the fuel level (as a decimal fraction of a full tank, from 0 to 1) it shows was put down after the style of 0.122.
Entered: 0.25
